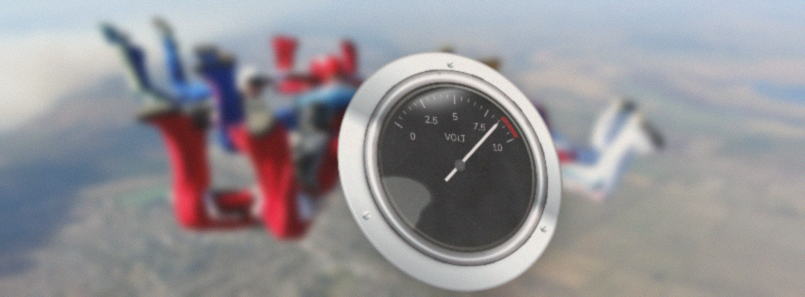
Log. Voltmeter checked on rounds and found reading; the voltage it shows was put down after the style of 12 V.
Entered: 8.5 V
